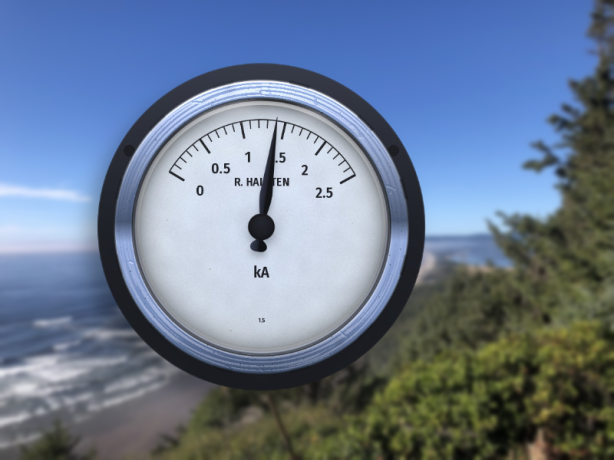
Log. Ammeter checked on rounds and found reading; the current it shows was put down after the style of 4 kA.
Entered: 1.4 kA
